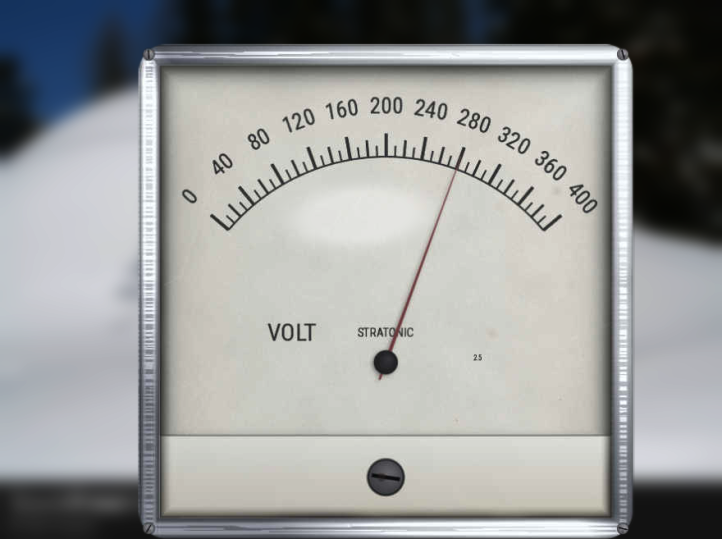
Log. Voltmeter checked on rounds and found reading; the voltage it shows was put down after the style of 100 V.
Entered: 280 V
